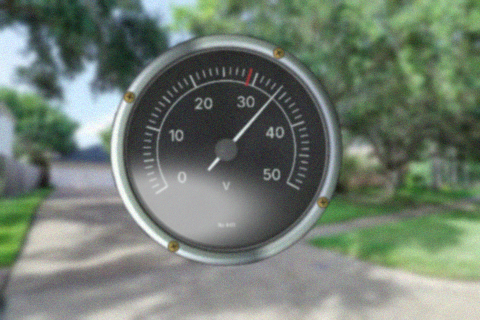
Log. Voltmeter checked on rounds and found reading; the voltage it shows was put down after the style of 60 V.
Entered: 34 V
